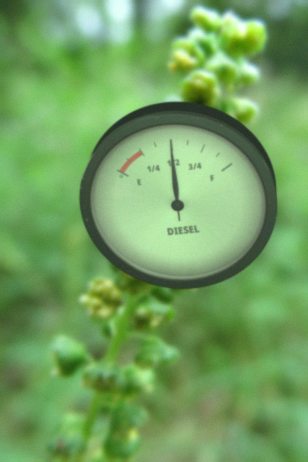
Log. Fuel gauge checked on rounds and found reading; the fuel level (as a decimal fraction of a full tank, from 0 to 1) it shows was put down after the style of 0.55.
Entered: 0.5
